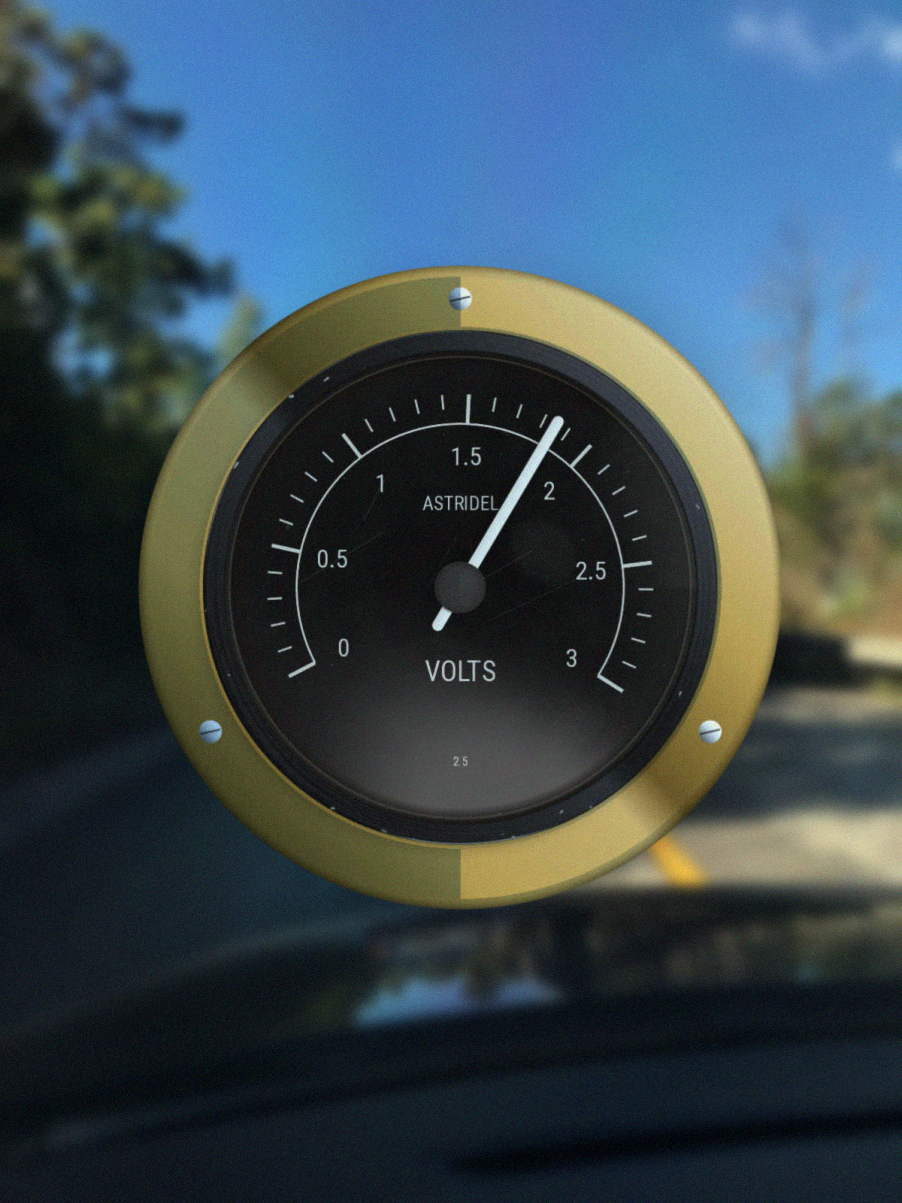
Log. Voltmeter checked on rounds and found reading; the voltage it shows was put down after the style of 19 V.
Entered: 1.85 V
